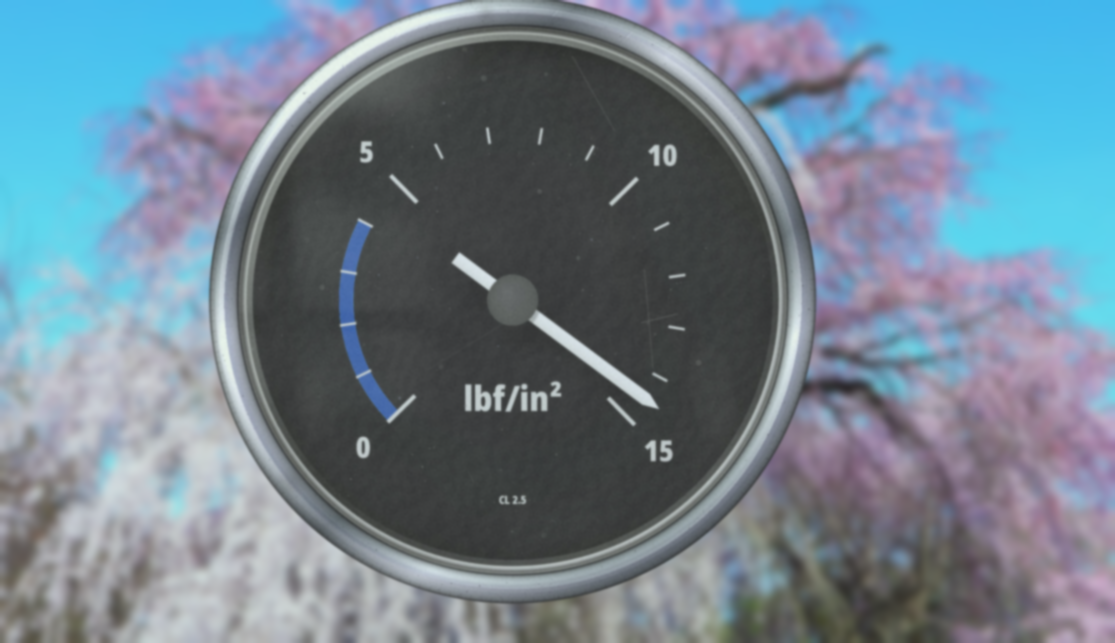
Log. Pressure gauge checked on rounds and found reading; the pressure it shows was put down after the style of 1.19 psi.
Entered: 14.5 psi
